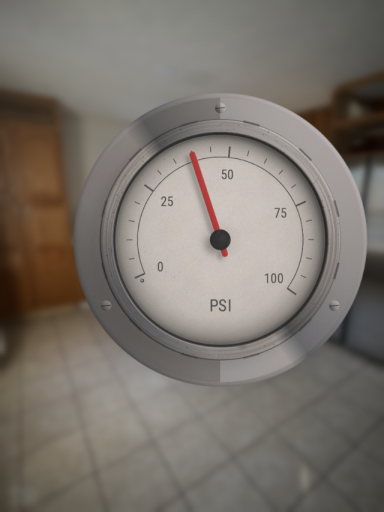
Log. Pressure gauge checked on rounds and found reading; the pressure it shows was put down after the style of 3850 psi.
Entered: 40 psi
